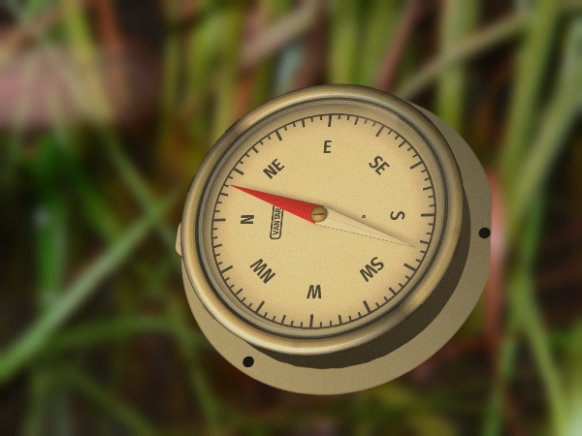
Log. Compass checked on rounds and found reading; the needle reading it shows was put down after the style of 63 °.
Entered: 20 °
